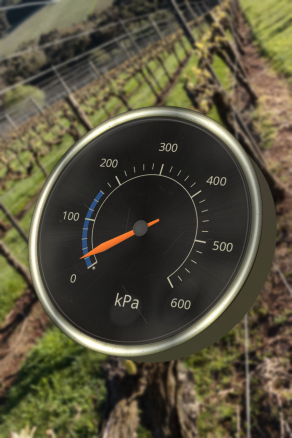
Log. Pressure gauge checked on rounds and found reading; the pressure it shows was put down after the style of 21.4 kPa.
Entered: 20 kPa
